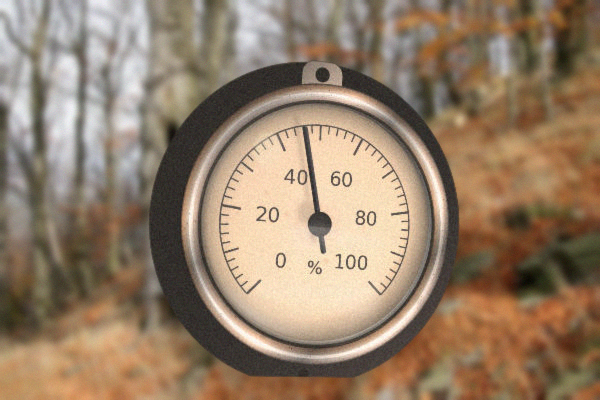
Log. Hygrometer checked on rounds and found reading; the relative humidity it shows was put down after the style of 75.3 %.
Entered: 46 %
